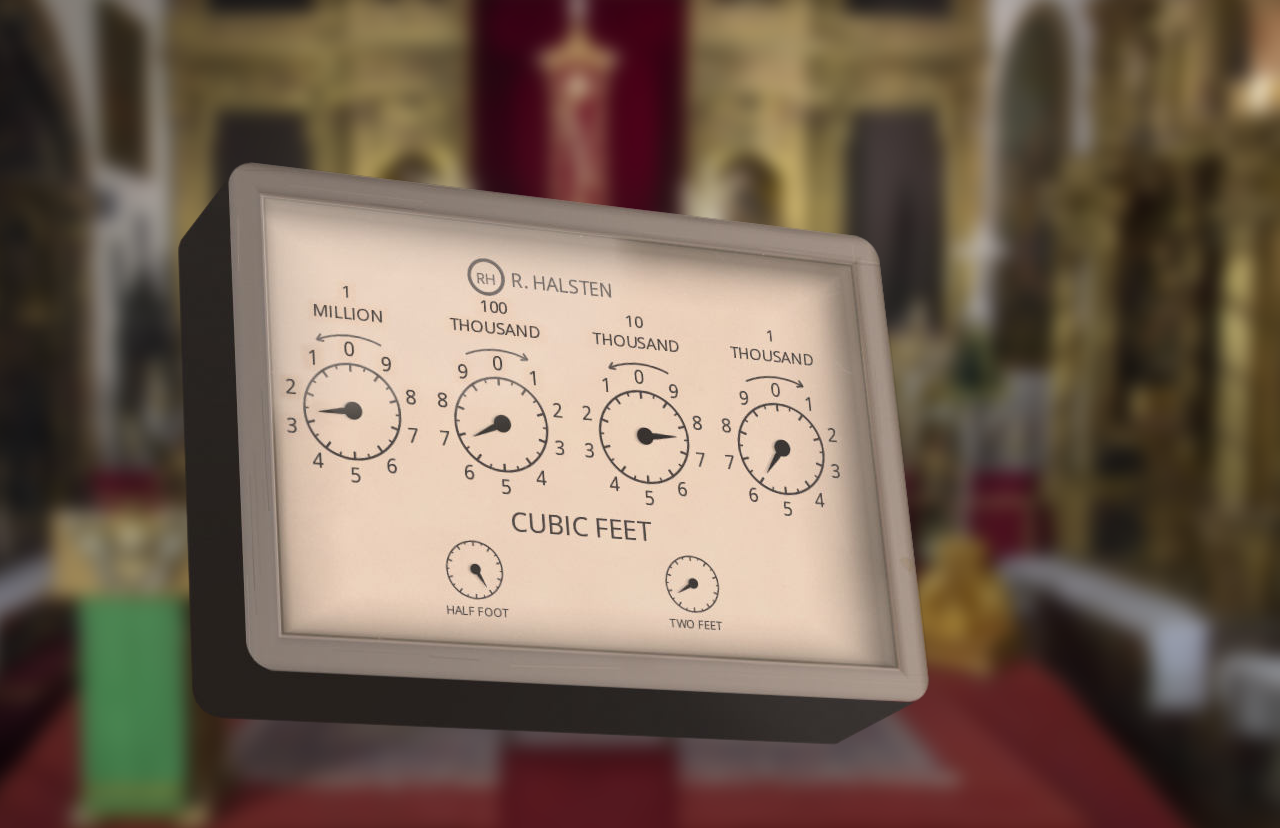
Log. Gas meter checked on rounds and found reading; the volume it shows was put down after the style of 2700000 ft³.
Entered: 267600 ft³
